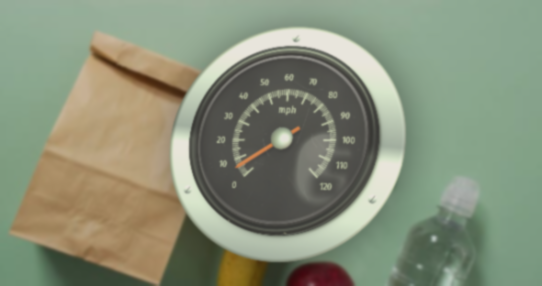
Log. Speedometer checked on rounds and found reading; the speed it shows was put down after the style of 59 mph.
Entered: 5 mph
